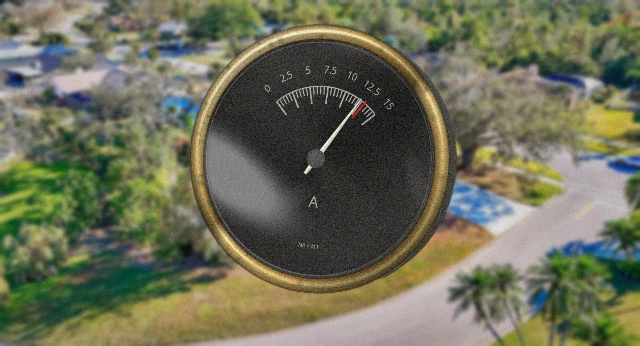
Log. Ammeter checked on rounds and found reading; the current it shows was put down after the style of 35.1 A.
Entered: 12.5 A
